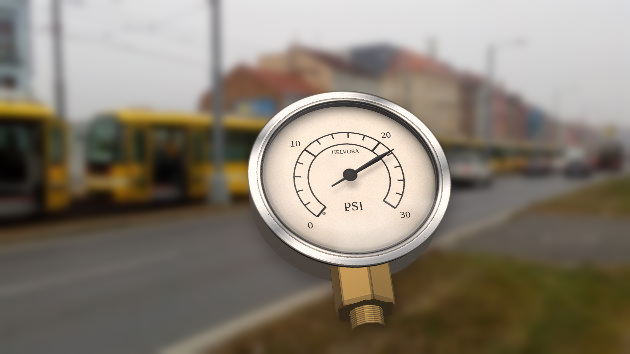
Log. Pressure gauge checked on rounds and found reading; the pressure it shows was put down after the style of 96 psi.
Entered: 22 psi
